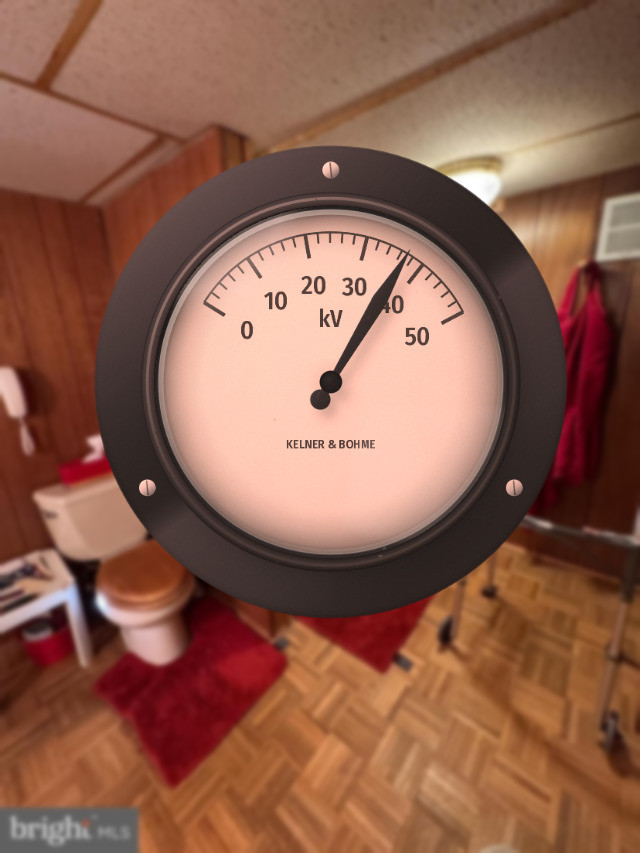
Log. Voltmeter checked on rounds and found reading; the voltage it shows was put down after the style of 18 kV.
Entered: 37 kV
